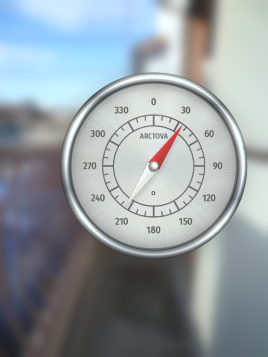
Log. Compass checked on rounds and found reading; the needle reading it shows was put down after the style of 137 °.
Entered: 35 °
